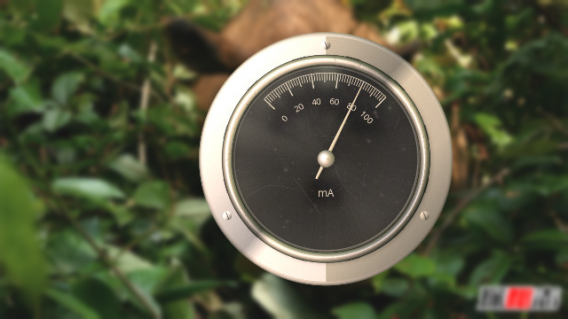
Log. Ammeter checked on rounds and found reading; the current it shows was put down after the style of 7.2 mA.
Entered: 80 mA
